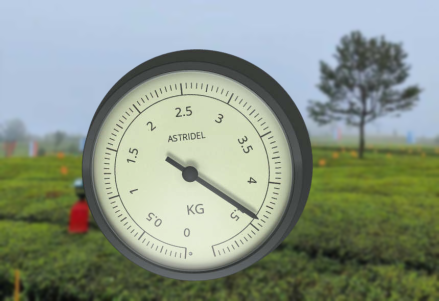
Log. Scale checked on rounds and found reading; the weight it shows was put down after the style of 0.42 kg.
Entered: 4.4 kg
